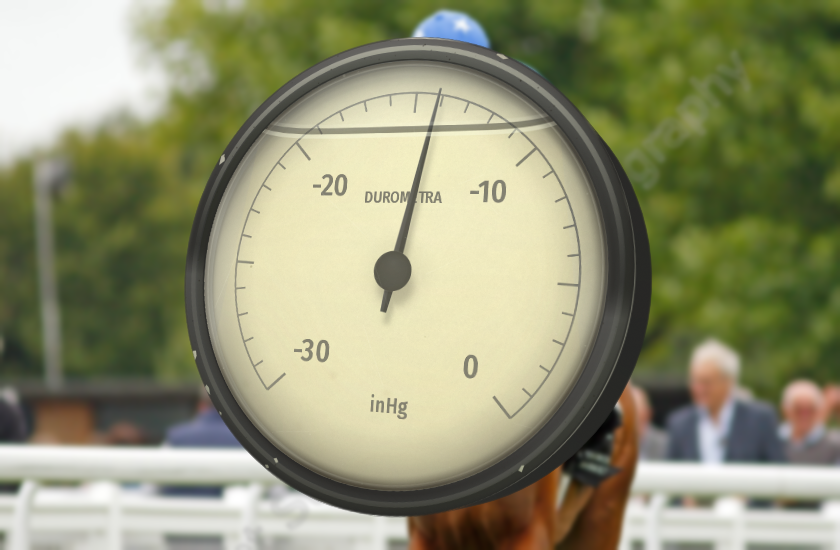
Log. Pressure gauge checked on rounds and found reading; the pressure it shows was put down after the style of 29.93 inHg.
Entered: -14 inHg
